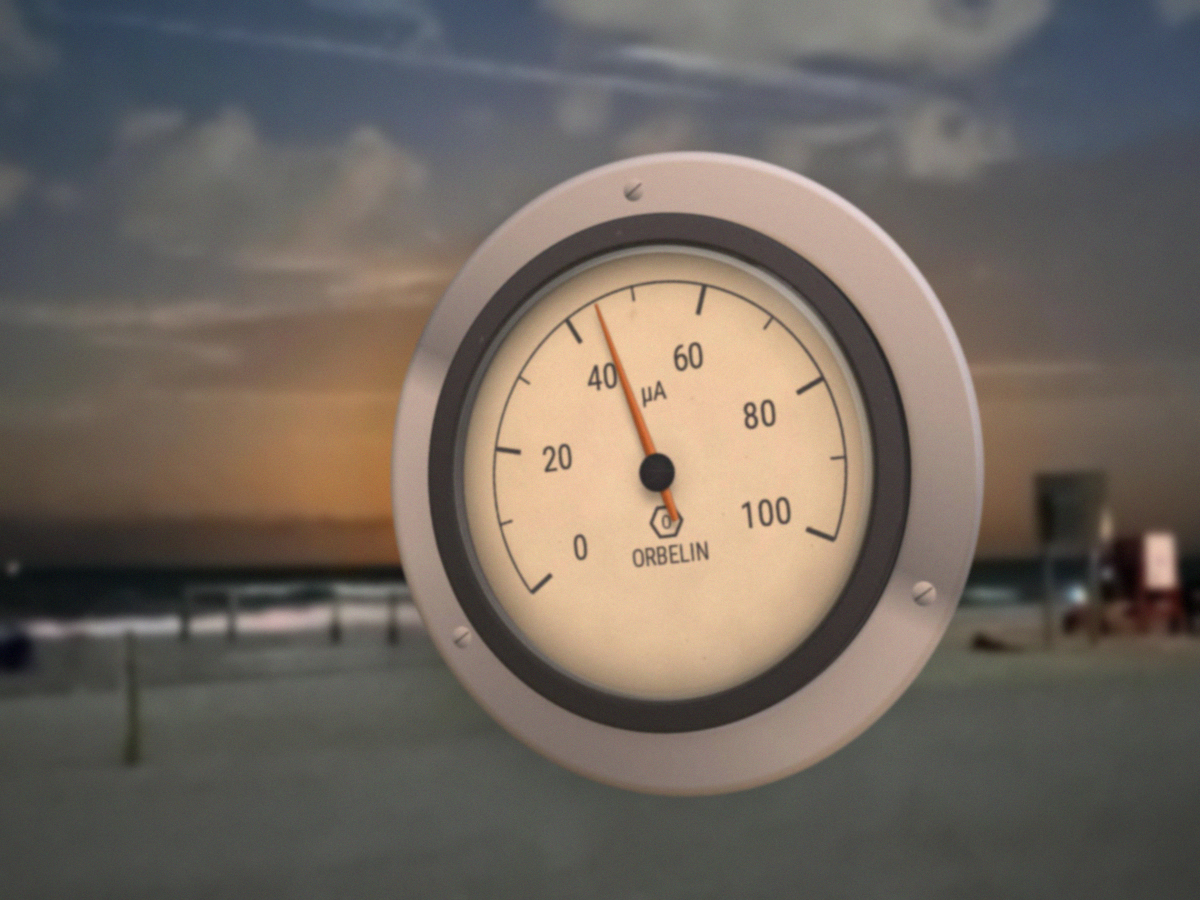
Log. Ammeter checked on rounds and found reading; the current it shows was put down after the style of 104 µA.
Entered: 45 µA
